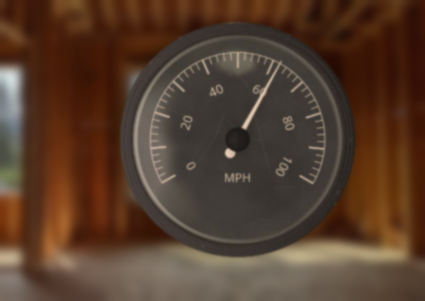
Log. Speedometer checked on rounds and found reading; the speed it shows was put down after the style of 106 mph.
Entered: 62 mph
